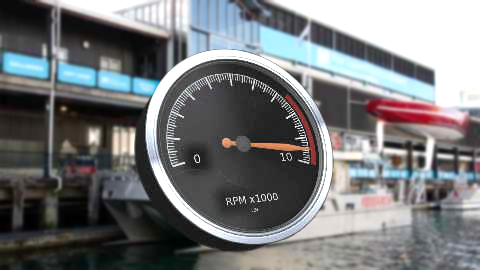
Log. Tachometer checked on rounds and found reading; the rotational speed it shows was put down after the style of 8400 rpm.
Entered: 9500 rpm
